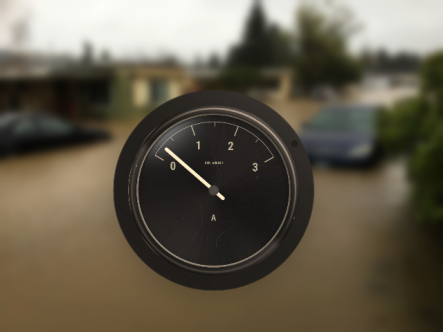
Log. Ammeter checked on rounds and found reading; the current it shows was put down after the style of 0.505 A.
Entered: 0.25 A
